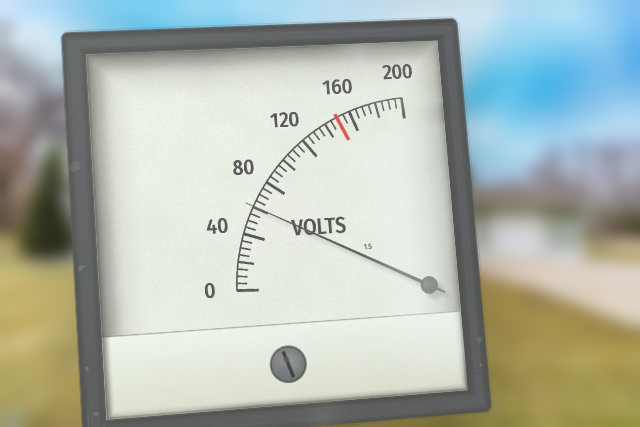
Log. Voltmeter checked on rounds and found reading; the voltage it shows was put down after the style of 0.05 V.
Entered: 60 V
